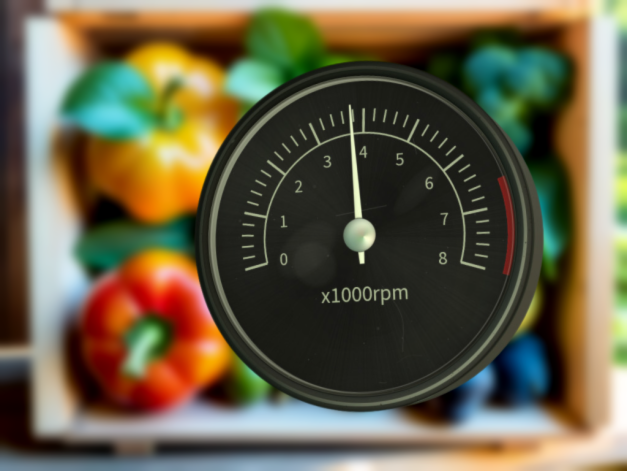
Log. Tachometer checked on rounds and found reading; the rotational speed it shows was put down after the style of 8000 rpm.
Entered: 3800 rpm
